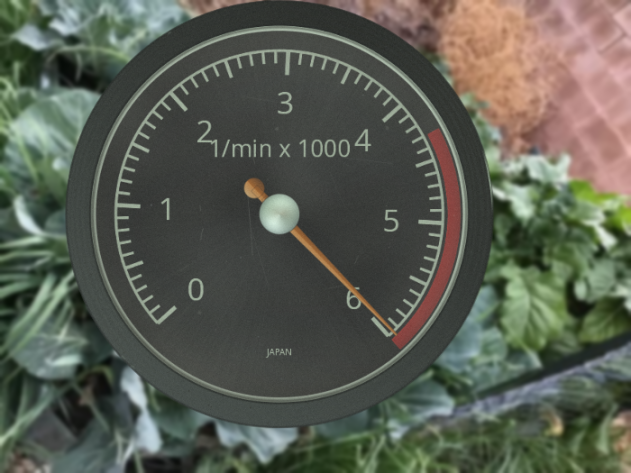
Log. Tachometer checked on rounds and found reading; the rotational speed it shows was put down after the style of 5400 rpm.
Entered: 5950 rpm
